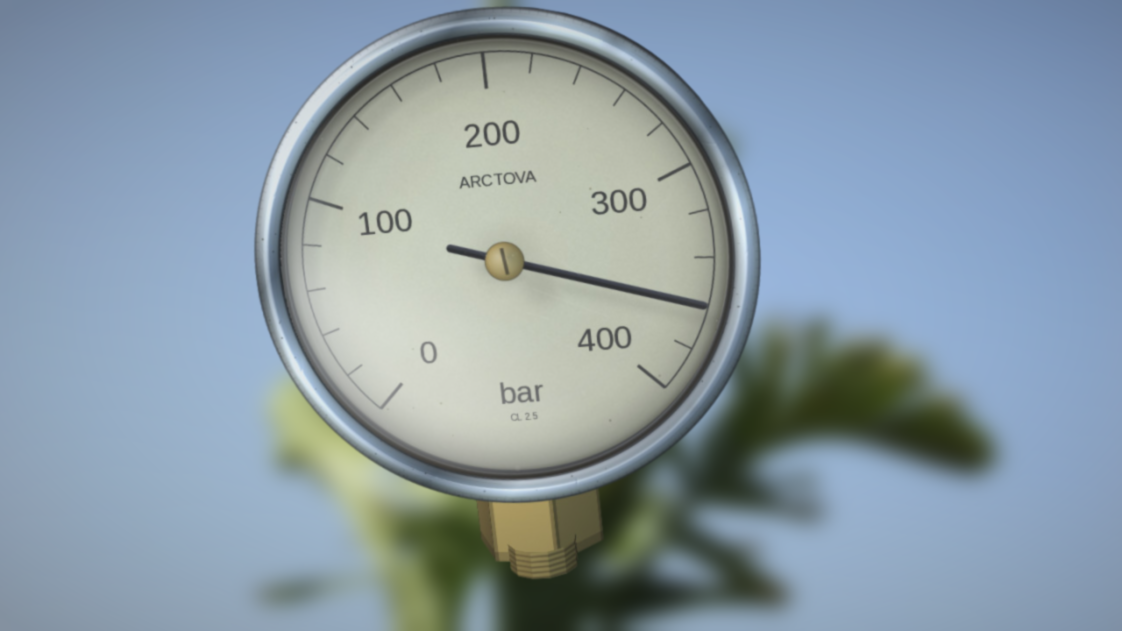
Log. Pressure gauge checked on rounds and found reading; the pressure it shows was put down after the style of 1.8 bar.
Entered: 360 bar
